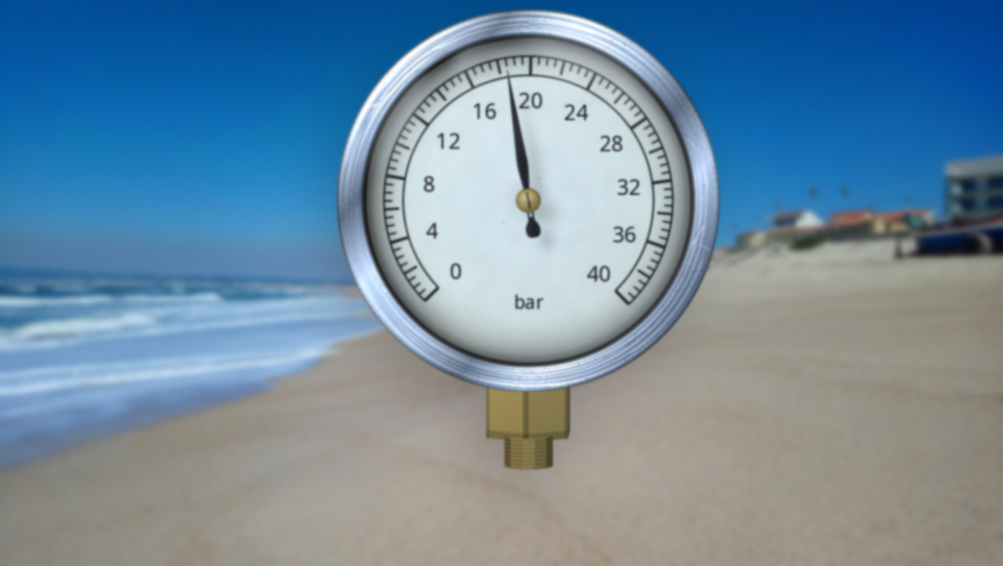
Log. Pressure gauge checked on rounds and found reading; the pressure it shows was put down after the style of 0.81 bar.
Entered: 18.5 bar
